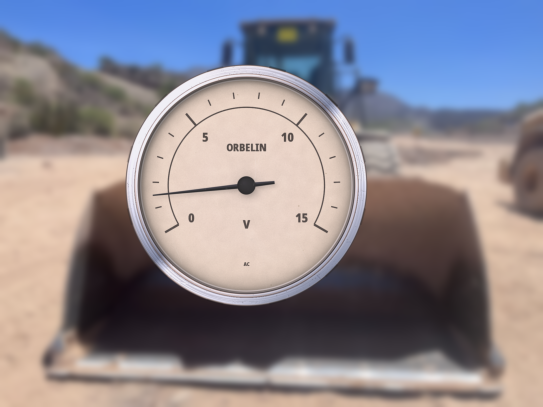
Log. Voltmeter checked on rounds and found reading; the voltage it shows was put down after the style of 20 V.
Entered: 1.5 V
